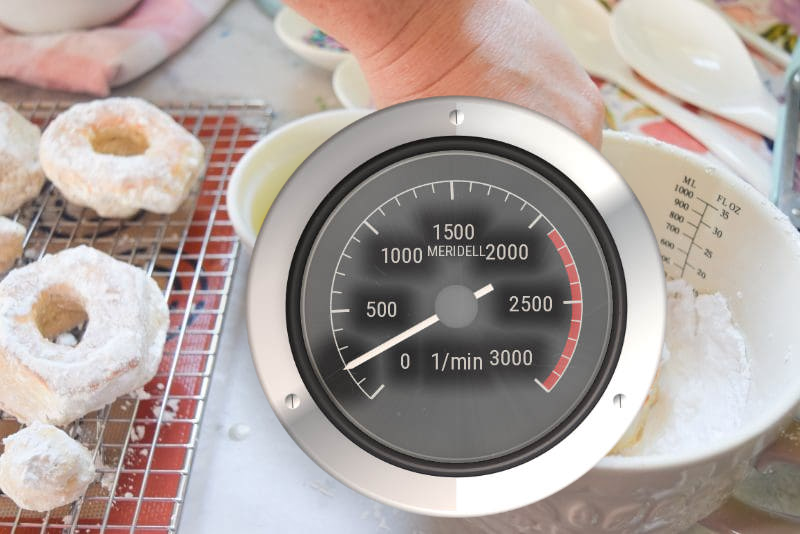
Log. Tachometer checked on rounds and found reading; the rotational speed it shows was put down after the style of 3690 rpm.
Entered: 200 rpm
